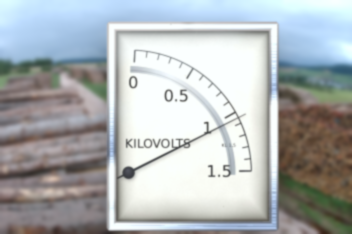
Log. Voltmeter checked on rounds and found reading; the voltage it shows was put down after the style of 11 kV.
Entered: 1.05 kV
